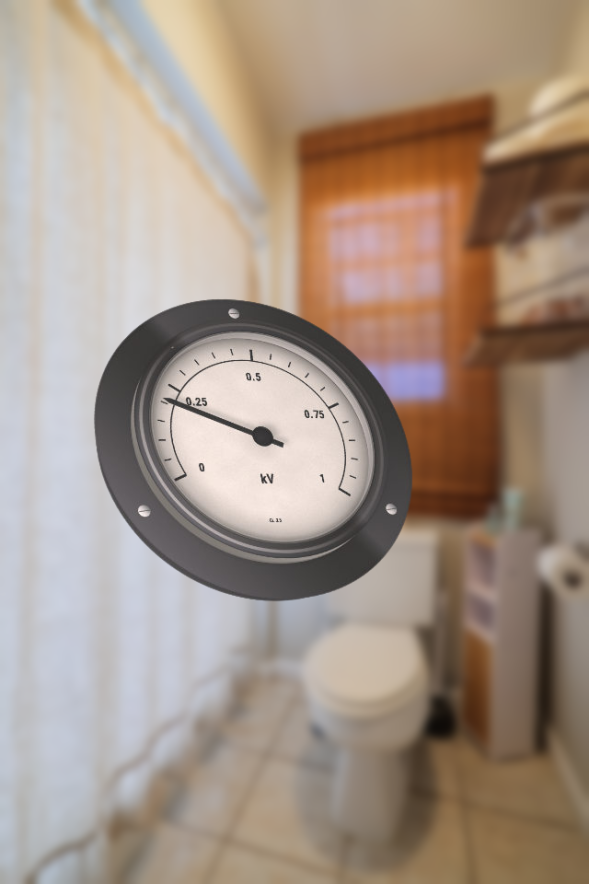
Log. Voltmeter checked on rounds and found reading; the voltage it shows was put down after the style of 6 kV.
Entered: 0.2 kV
